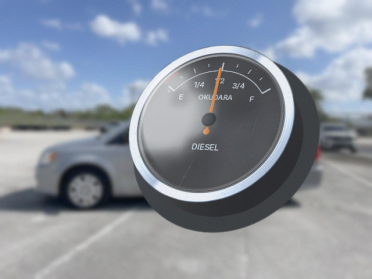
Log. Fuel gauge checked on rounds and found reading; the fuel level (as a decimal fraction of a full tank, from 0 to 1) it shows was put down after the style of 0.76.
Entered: 0.5
